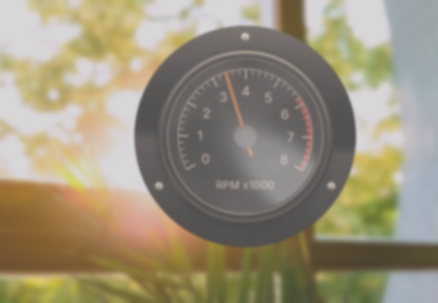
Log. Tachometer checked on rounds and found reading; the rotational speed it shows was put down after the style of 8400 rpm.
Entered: 3400 rpm
